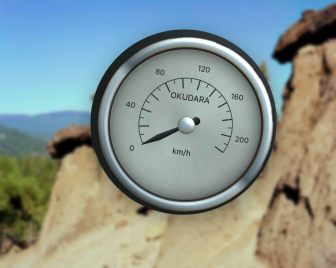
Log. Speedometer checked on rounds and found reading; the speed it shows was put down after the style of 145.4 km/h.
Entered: 0 km/h
